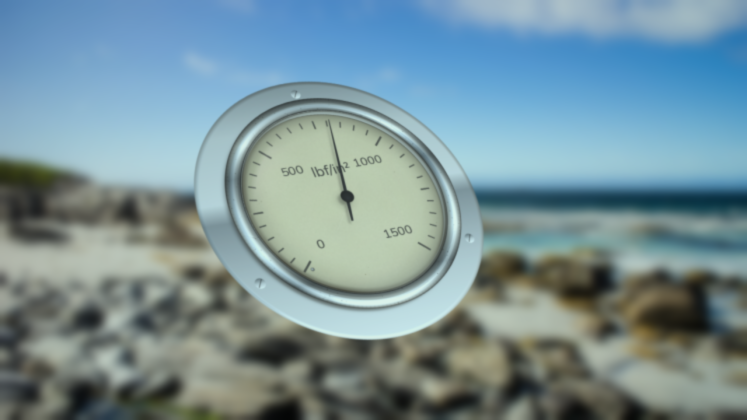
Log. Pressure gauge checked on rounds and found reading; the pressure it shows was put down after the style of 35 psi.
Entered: 800 psi
